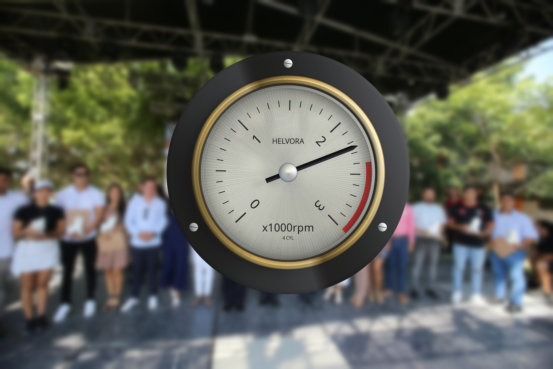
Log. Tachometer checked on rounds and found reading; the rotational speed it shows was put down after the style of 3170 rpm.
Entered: 2250 rpm
